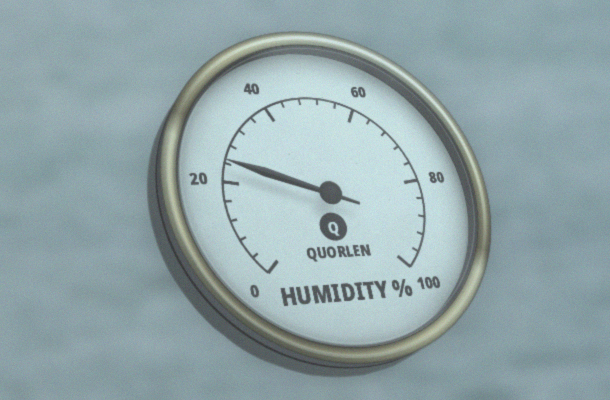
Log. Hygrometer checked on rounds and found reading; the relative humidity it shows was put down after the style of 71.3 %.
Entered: 24 %
